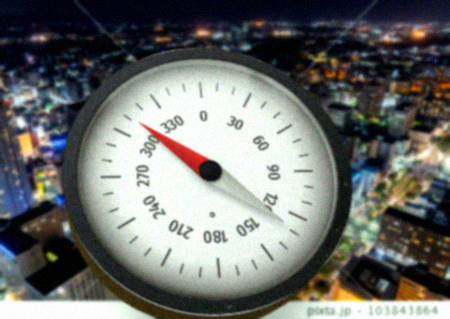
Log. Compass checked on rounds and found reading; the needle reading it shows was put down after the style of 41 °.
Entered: 310 °
